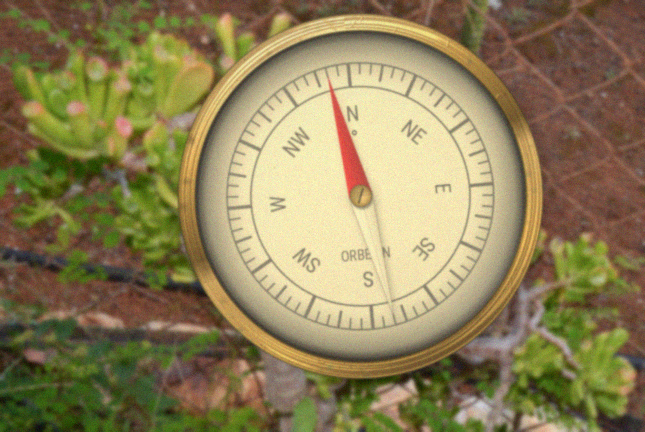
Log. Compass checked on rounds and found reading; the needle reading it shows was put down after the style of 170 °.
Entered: 350 °
